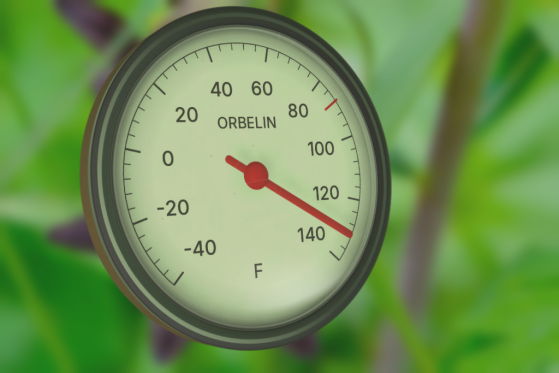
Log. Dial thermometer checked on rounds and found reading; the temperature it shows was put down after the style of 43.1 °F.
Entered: 132 °F
